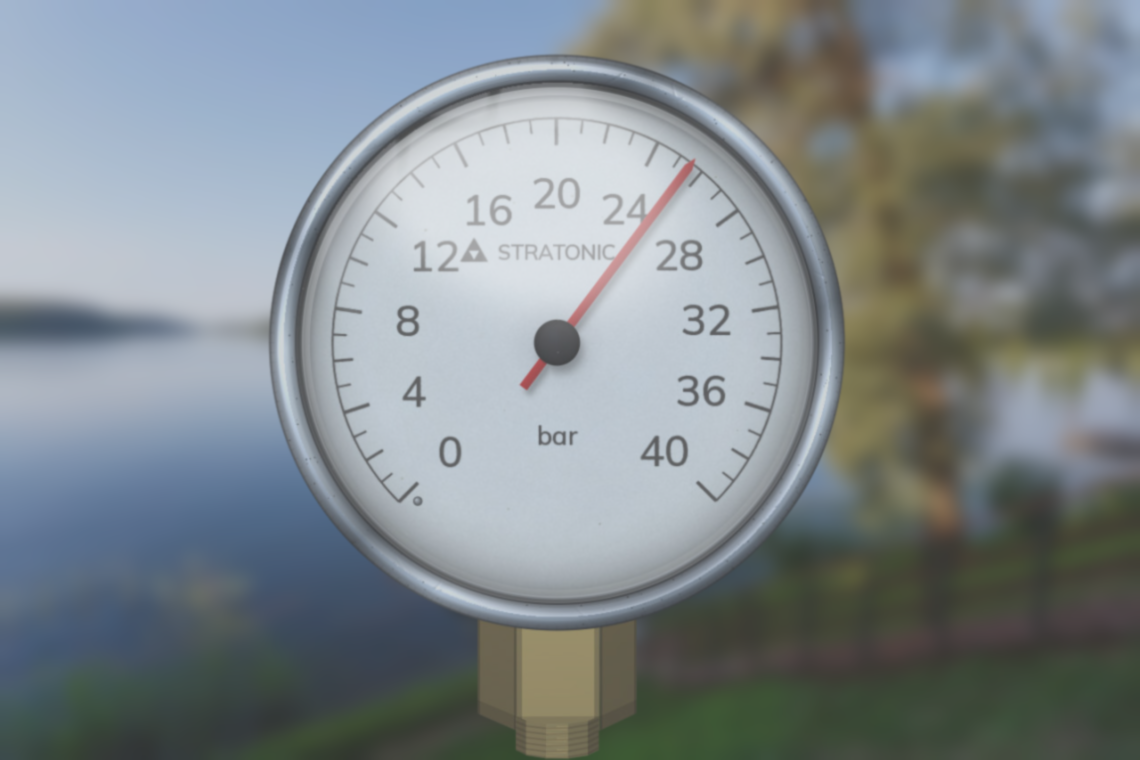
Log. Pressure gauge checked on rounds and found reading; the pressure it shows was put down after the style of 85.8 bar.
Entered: 25.5 bar
